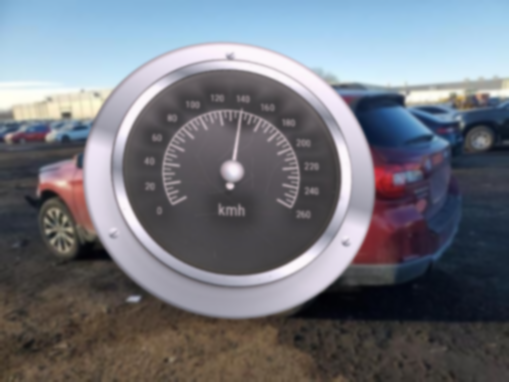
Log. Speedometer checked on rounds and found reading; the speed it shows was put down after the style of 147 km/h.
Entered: 140 km/h
